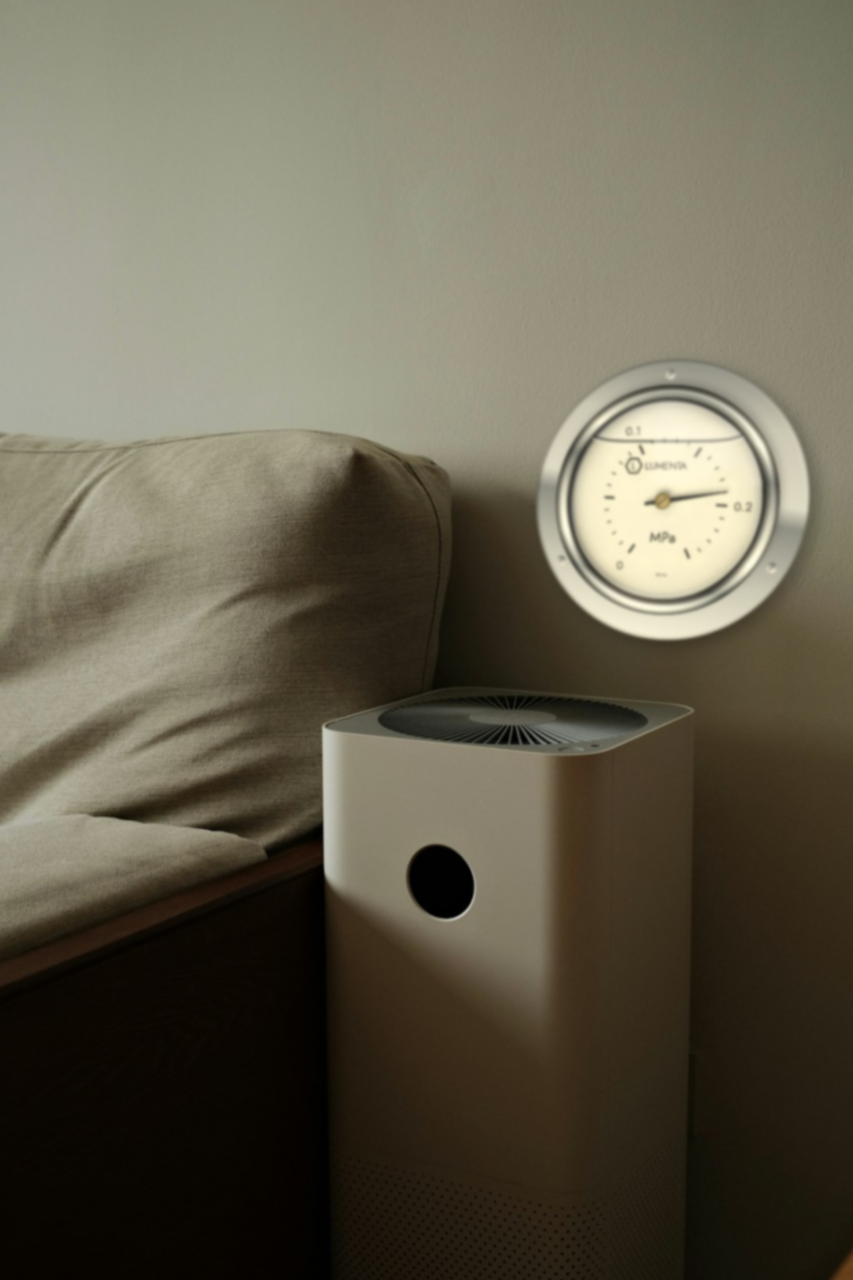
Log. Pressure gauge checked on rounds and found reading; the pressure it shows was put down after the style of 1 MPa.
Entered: 0.19 MPa
